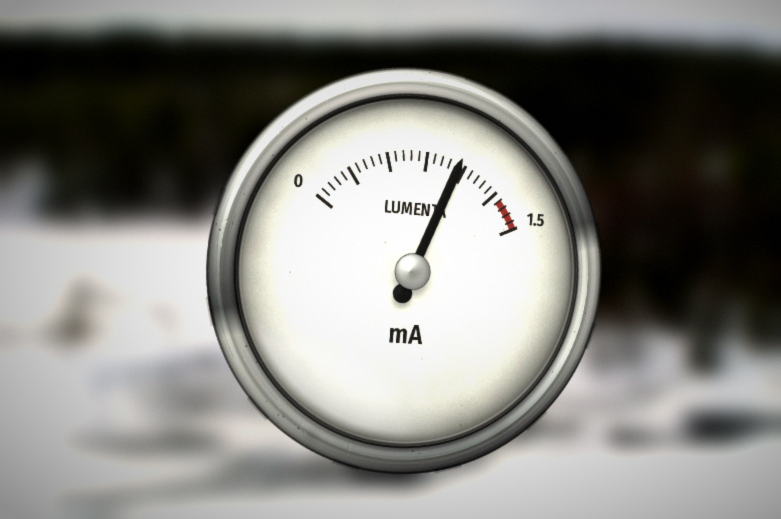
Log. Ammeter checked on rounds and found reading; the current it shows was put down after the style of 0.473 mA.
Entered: 0.95 mA
